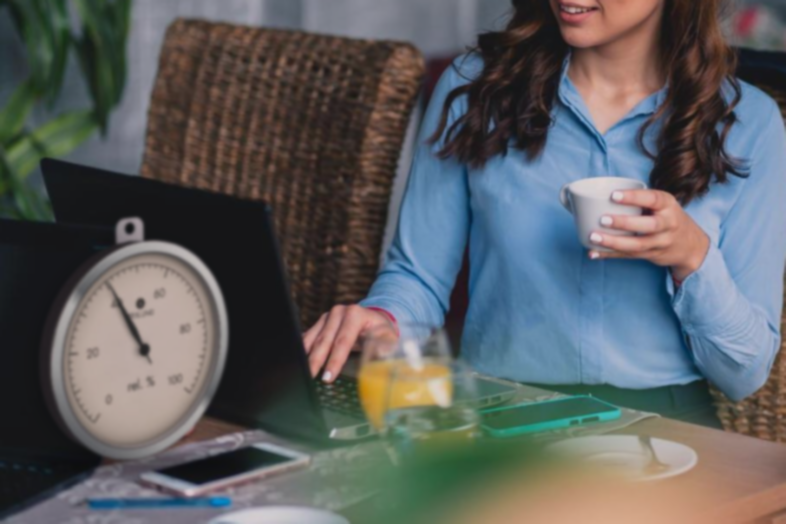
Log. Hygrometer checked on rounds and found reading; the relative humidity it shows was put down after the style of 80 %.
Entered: 40 %
